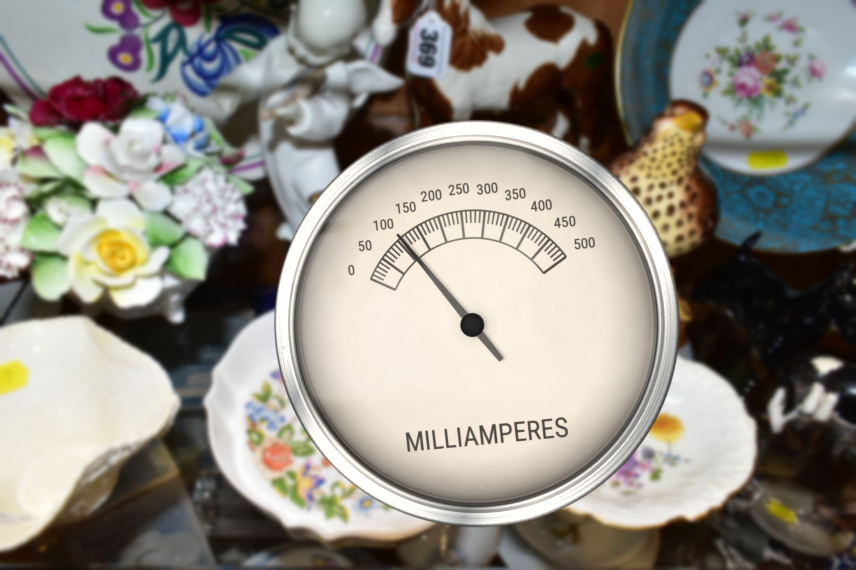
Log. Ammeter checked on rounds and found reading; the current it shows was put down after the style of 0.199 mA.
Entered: 110 mA
